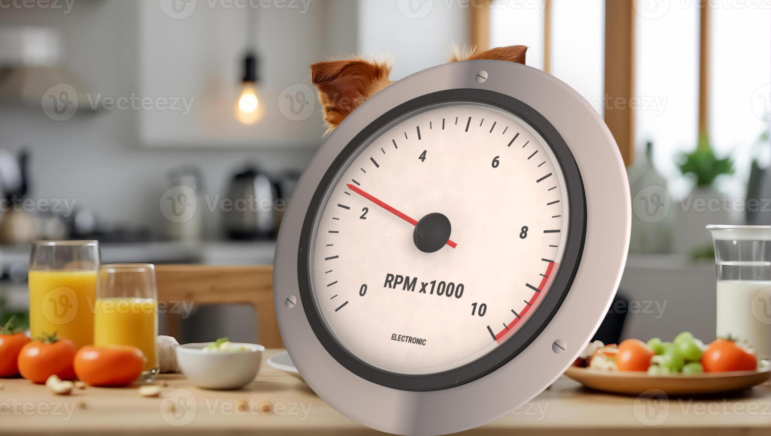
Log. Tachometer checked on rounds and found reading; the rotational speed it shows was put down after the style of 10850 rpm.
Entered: 2375 rpm
